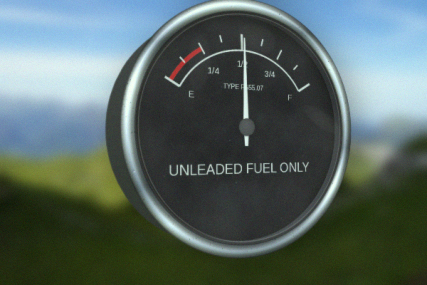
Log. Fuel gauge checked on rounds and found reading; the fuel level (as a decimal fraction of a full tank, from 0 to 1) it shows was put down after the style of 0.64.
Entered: 0.5
